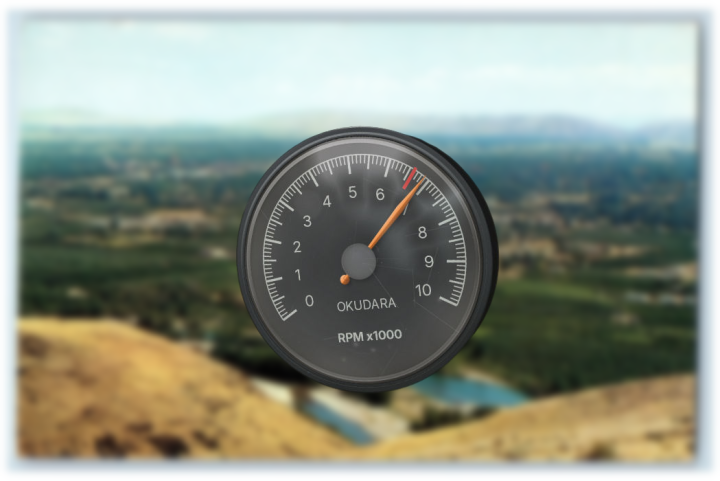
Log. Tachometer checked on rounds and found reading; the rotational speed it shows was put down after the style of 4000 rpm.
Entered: 6900 rpm
